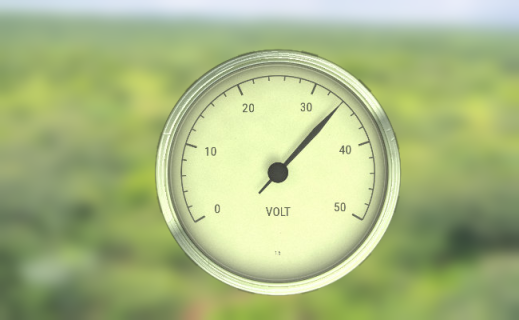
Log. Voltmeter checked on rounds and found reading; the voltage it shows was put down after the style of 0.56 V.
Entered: 34 V
